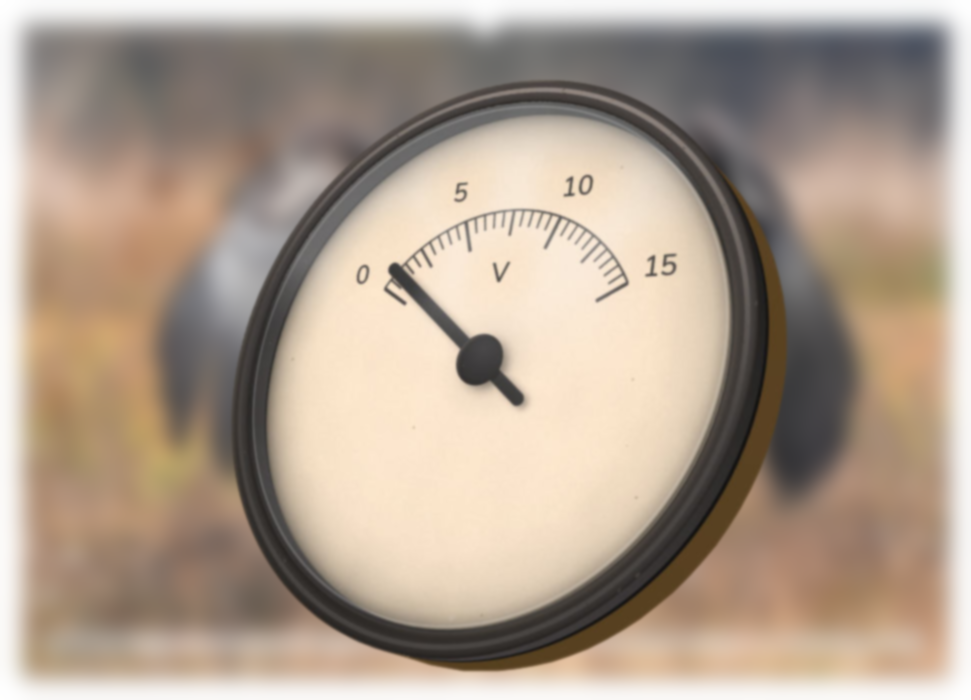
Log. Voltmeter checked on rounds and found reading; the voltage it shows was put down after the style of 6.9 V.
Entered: 1 V
